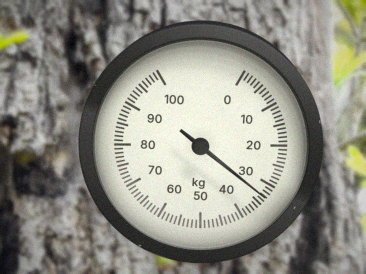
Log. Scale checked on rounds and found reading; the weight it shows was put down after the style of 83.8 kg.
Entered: 33 kg
